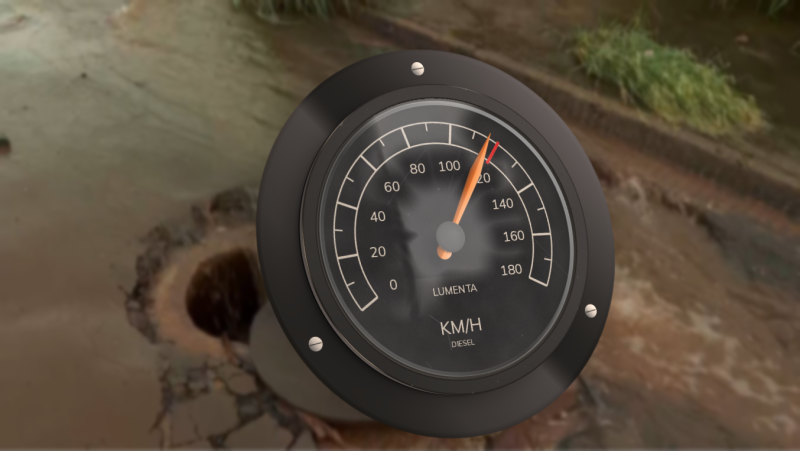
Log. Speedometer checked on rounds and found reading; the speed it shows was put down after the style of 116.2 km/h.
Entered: 115 km/h
